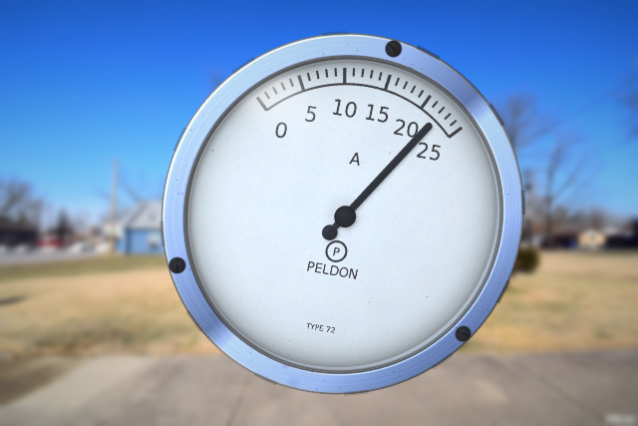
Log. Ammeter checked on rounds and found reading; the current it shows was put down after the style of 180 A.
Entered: 22 A
